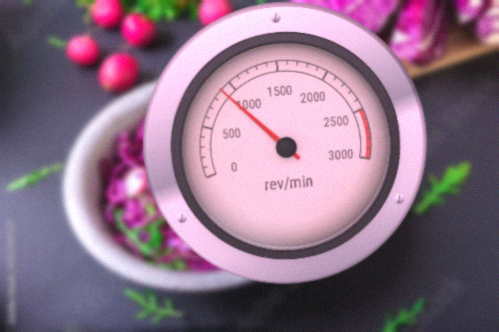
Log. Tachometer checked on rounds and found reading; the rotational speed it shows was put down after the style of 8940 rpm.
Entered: 900 rpm
